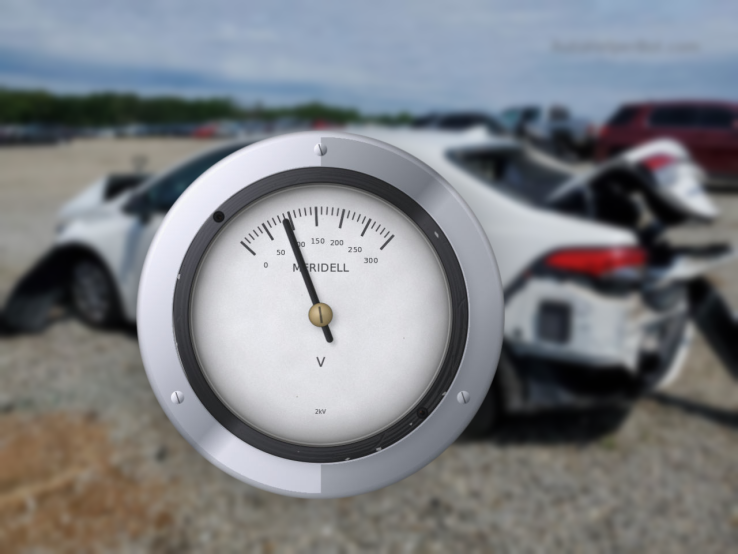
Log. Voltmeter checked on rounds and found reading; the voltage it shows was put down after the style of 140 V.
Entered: 90 V
